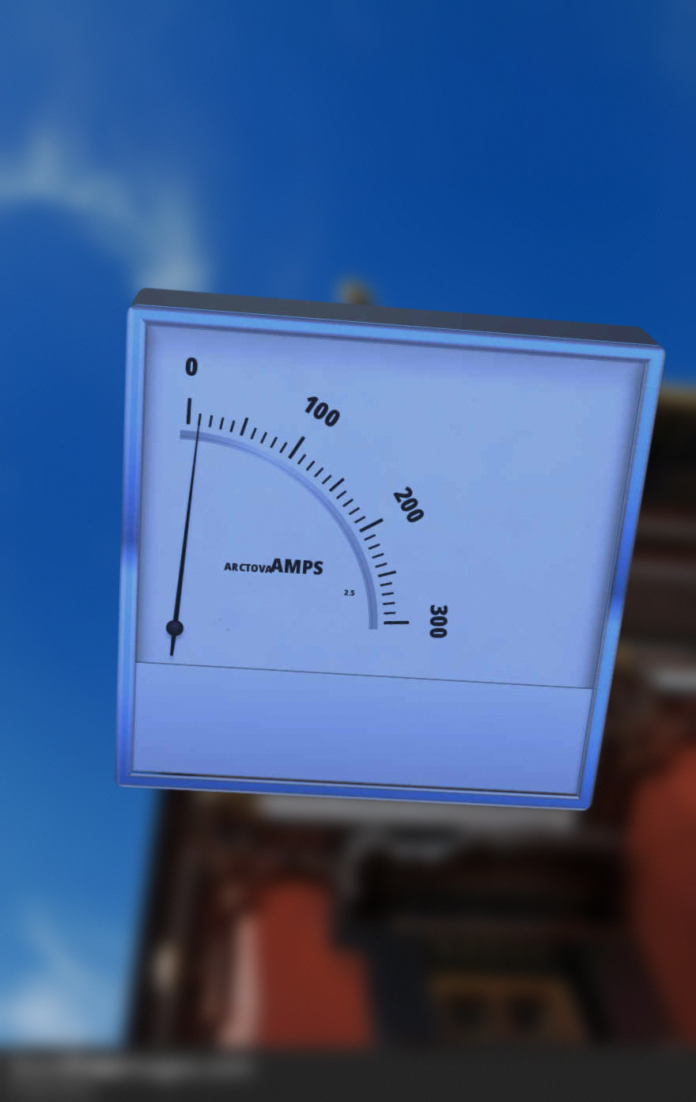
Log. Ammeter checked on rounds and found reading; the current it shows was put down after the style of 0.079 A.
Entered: 10 A
